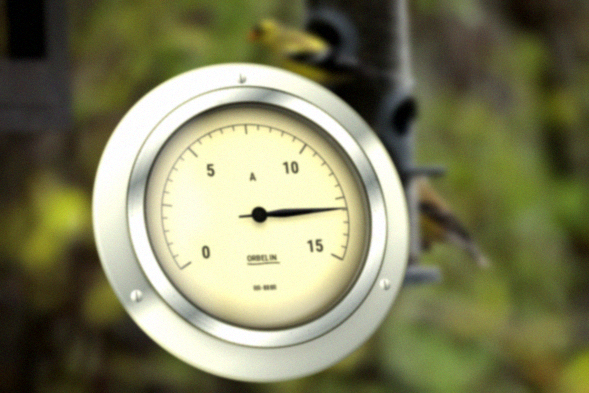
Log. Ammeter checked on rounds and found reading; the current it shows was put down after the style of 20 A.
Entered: 13 A
